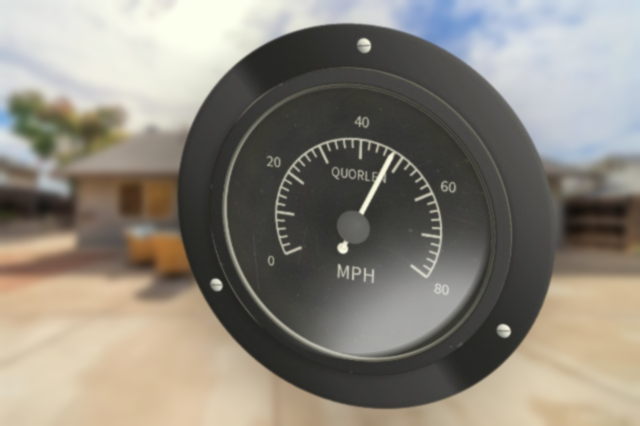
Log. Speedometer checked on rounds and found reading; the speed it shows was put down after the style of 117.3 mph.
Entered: 48 mph
